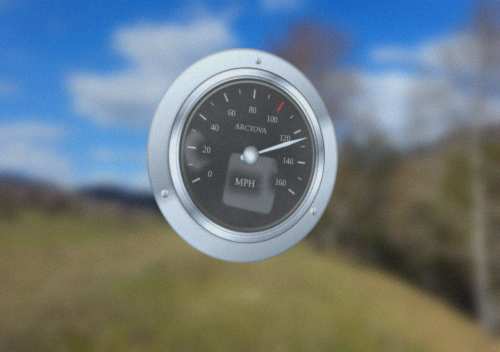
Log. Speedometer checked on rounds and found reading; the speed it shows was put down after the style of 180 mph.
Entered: 125 mph
